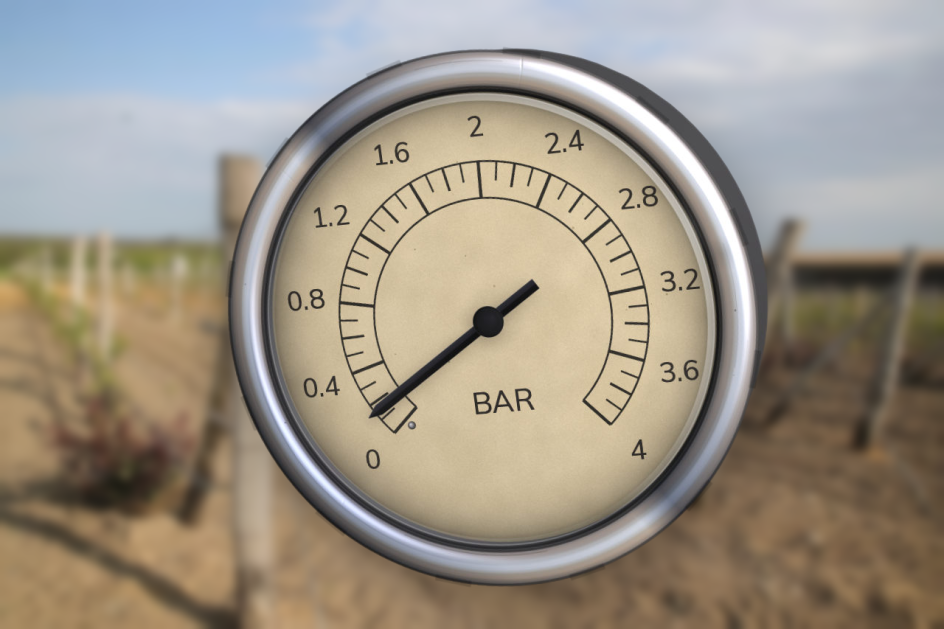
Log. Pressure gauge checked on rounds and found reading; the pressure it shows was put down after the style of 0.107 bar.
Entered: 0.15 bar
